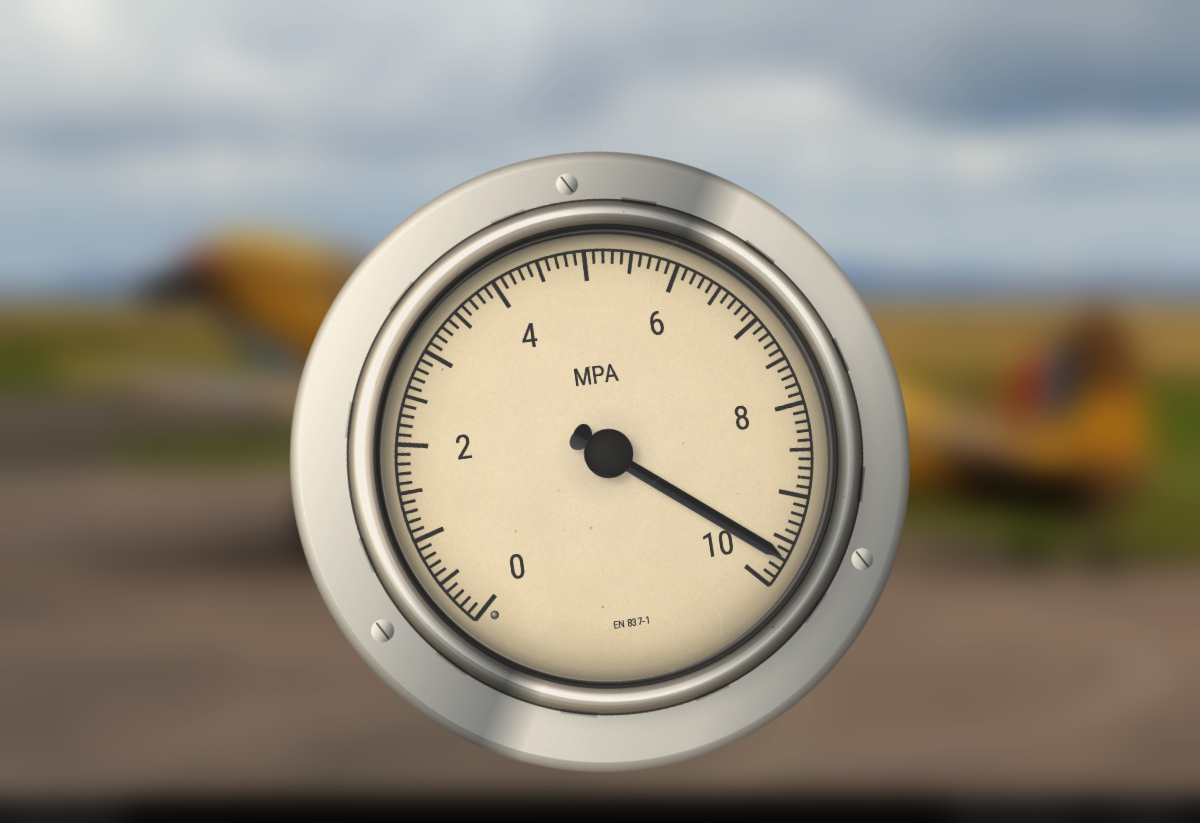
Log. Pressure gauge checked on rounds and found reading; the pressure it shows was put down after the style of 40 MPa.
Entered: 9.7 MPa
